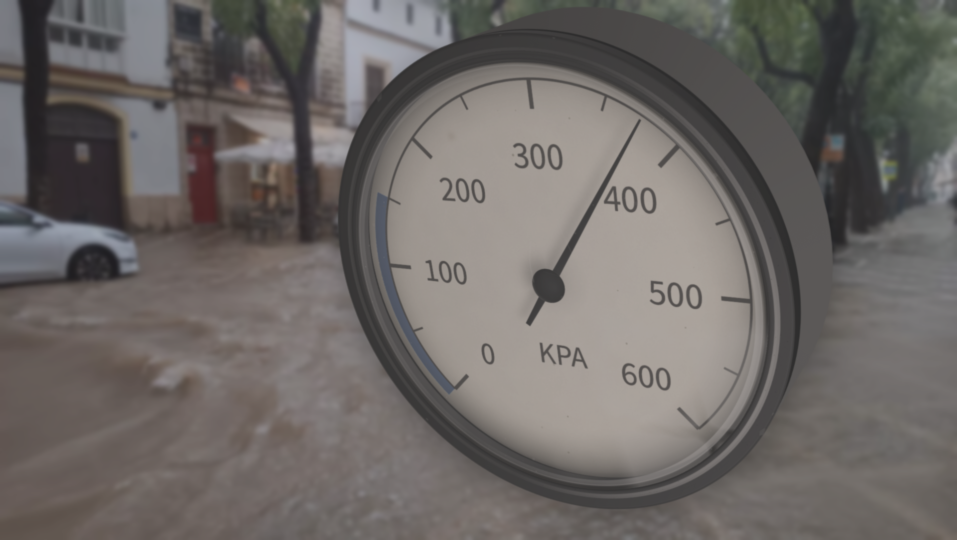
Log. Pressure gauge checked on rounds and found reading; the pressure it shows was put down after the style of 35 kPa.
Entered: 375 kPa
